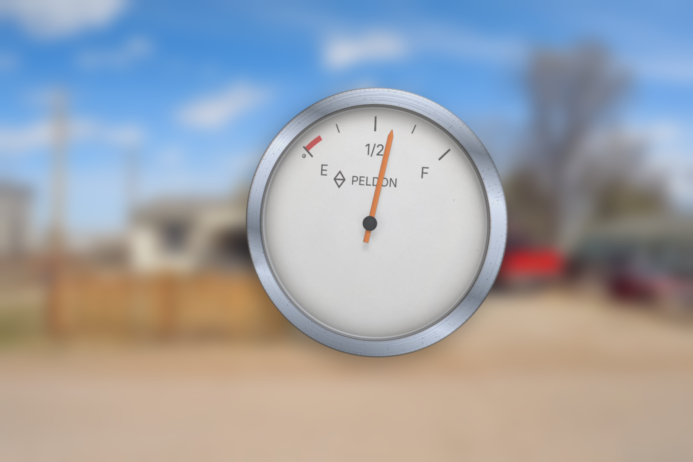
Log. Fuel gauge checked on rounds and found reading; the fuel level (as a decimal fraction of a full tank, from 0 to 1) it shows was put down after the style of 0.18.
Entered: 0.625
